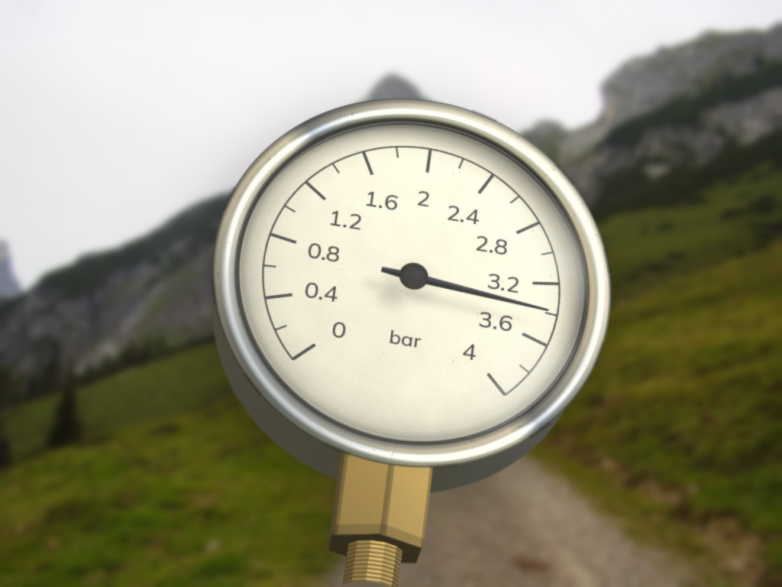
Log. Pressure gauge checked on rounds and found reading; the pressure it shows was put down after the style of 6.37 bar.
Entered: 3.4 bar
